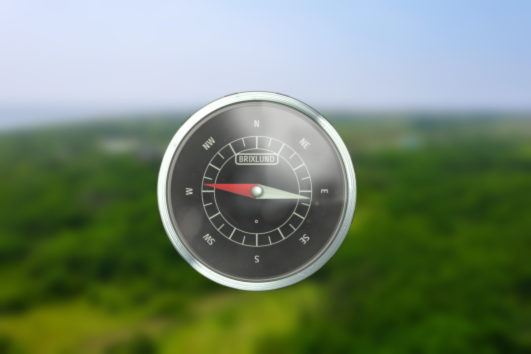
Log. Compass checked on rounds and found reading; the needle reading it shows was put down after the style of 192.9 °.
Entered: 277.5 °
